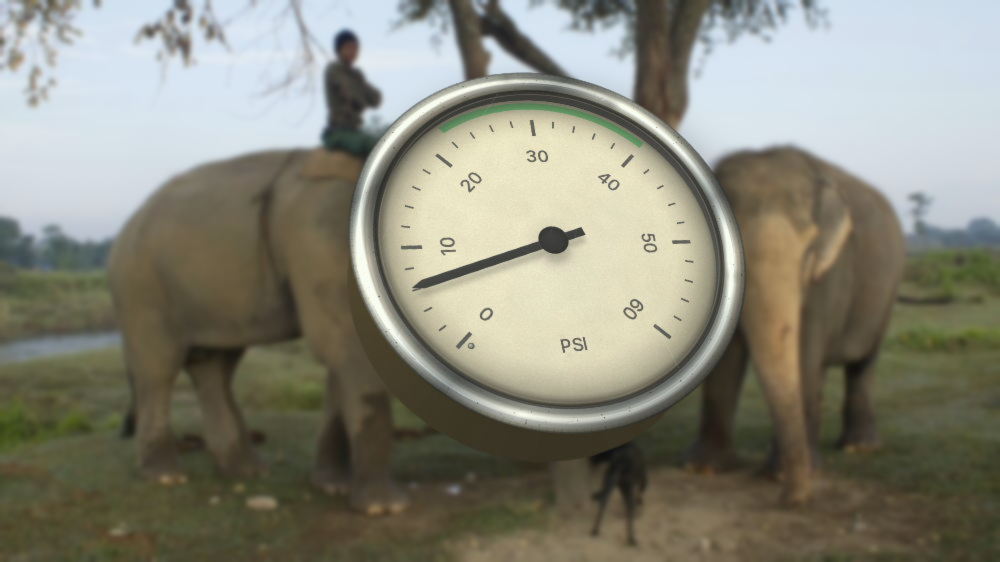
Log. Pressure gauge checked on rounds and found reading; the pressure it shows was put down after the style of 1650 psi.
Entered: 6 psi
